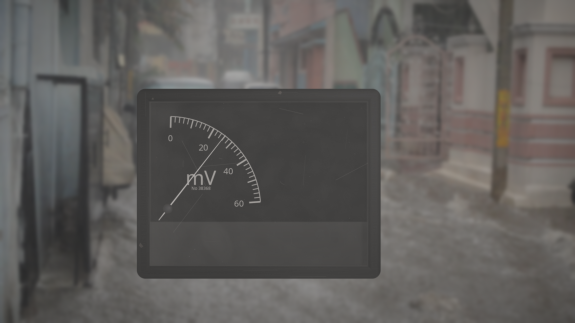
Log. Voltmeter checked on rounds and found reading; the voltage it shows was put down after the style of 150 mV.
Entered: 26 mV
